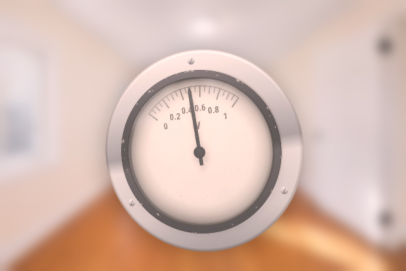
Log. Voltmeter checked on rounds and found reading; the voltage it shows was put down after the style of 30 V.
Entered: 0.5 V
